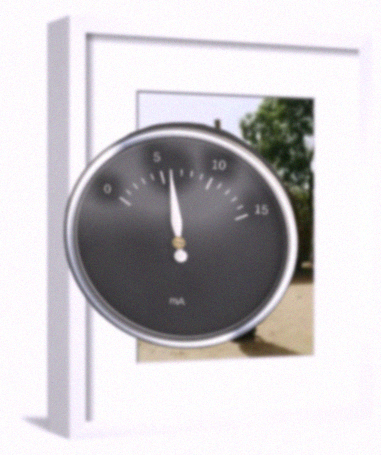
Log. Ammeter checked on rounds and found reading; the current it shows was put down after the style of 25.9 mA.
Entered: 6 mA
